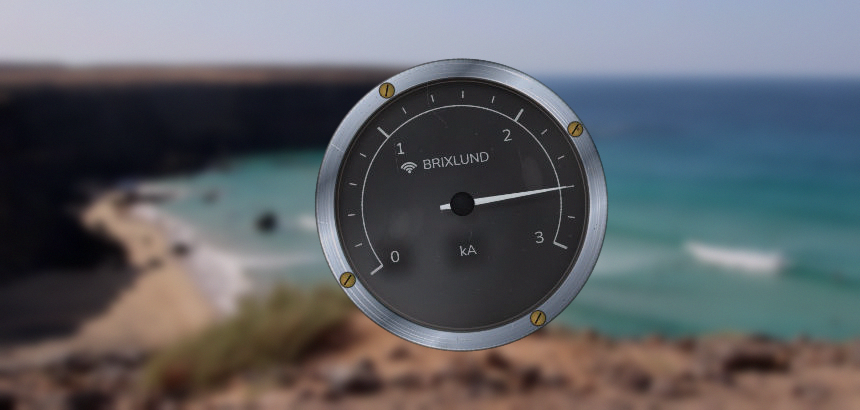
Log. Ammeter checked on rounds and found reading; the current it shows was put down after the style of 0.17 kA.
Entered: 2.6 kA
